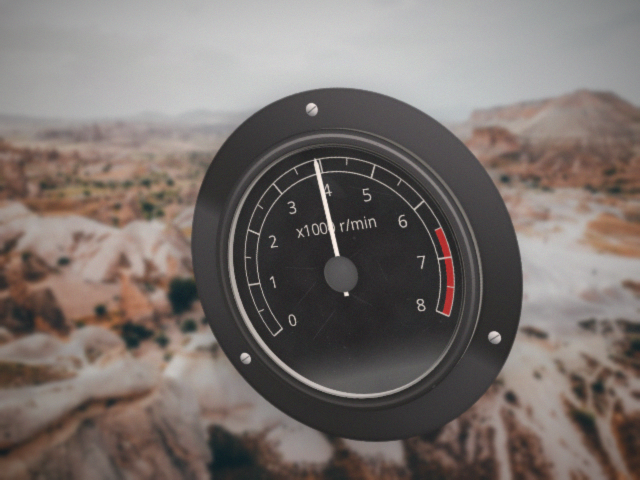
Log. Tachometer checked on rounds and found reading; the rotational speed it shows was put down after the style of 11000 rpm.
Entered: 4000 rpm
